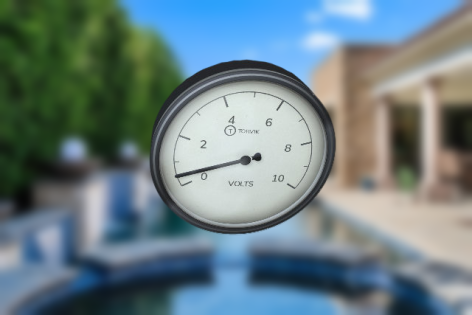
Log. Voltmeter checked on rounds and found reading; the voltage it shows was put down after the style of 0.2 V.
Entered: 0.5 V
